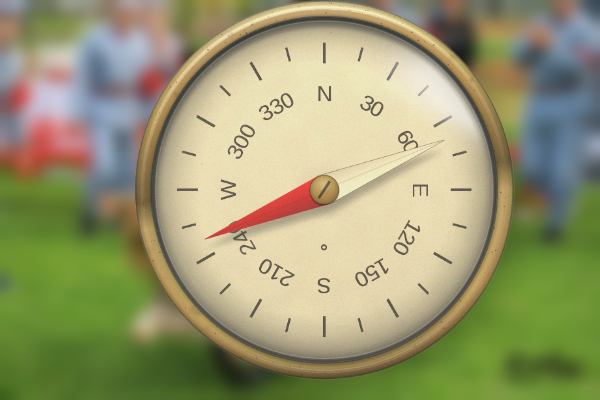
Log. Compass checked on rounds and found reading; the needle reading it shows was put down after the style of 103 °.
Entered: 247.5 °
